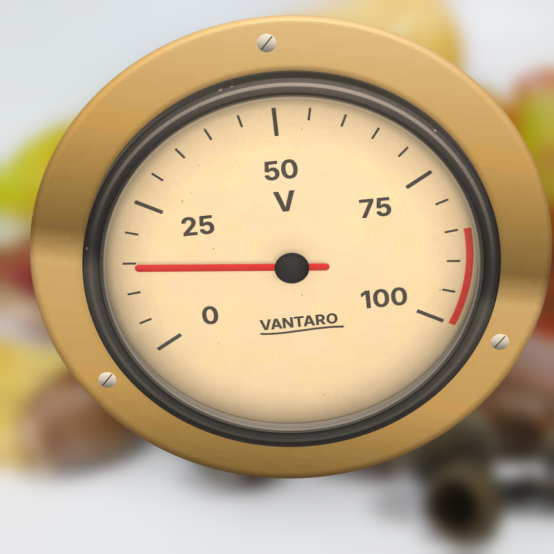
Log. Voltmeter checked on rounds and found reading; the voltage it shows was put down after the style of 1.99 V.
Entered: 15 V
